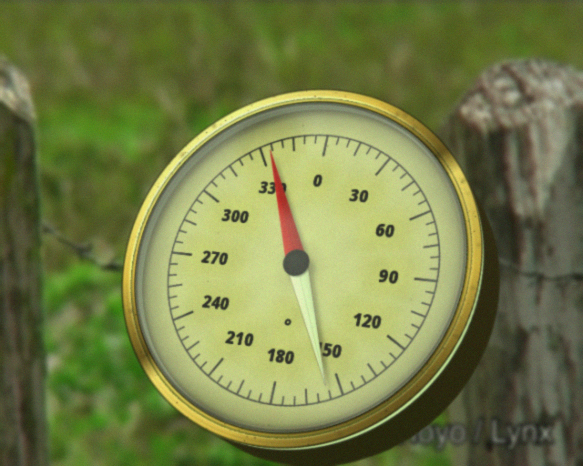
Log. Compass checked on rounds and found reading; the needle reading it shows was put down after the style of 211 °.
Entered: 335 °
